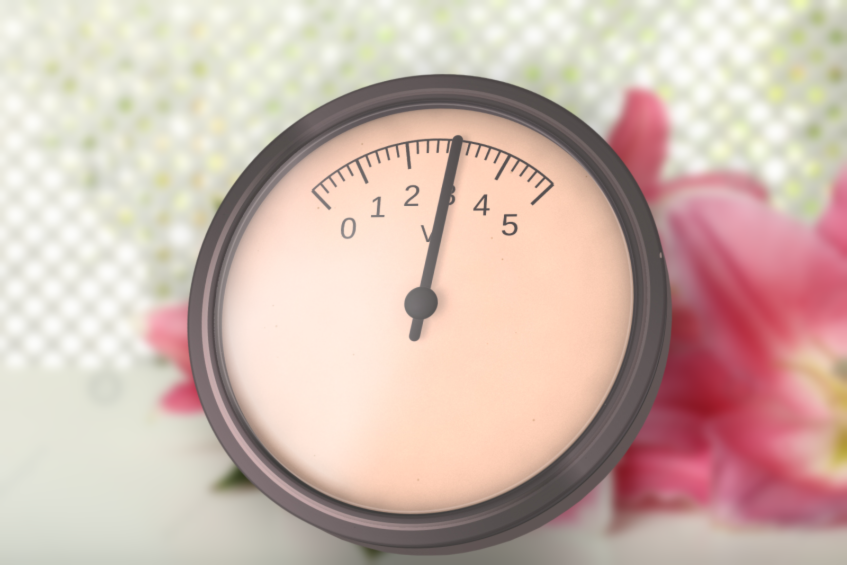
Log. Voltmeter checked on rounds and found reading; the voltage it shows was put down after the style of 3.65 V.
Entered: 3 V
